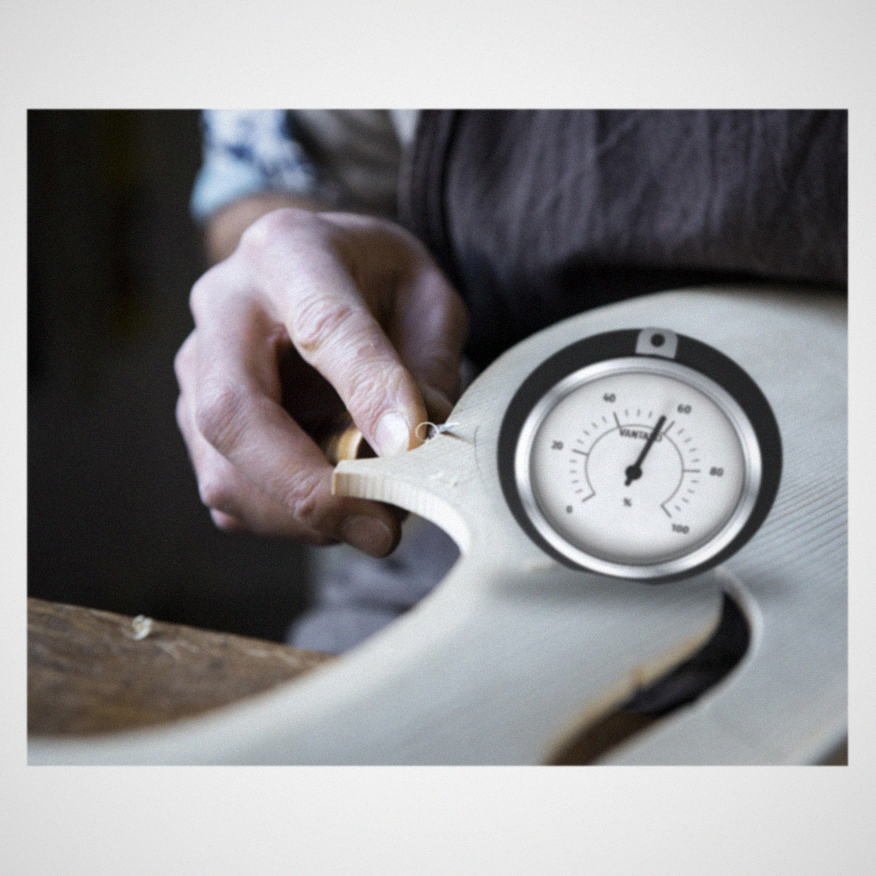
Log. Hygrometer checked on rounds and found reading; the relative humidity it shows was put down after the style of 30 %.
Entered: 56 %
